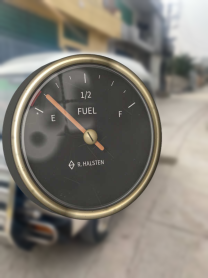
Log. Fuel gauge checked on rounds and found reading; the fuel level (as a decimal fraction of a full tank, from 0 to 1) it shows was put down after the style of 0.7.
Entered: 0.125
